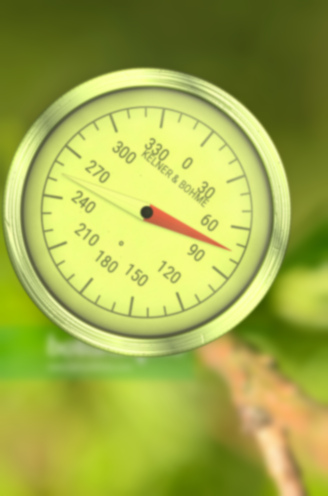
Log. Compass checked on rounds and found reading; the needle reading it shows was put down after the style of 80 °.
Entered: 75 °
